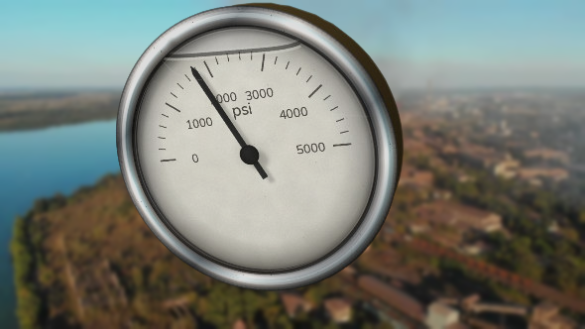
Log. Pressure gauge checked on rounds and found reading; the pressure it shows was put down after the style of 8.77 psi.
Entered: 1800 psi
